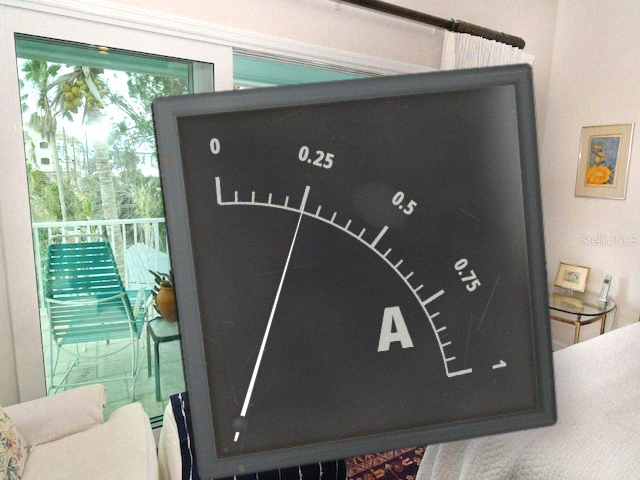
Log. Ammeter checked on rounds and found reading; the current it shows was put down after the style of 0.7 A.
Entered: 0.25 A
